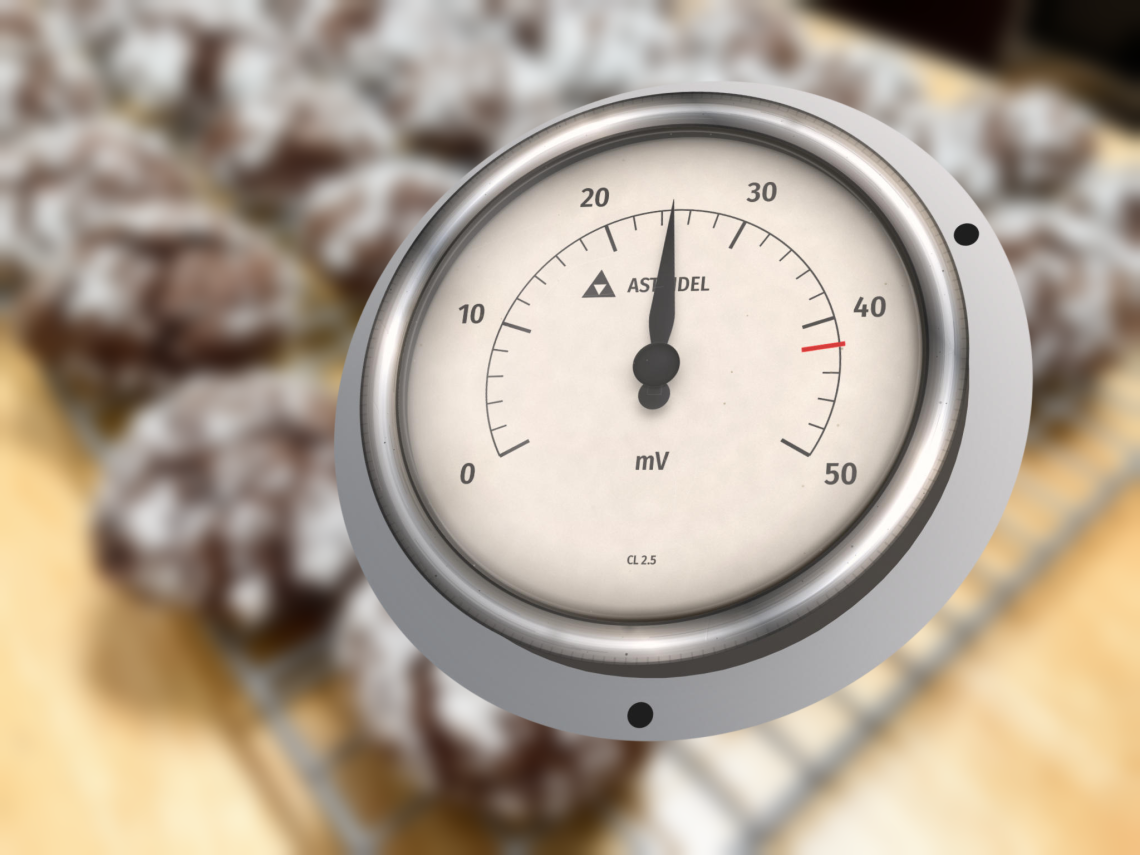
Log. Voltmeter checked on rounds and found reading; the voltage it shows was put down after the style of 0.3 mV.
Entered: 25 mV
